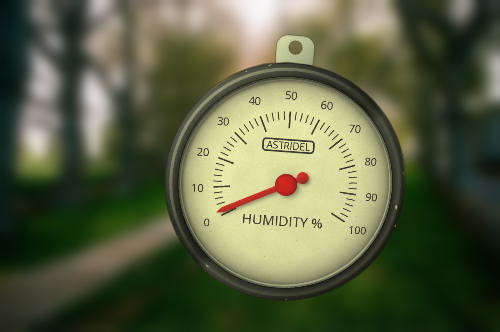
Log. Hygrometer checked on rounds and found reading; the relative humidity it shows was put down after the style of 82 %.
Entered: 2 %
